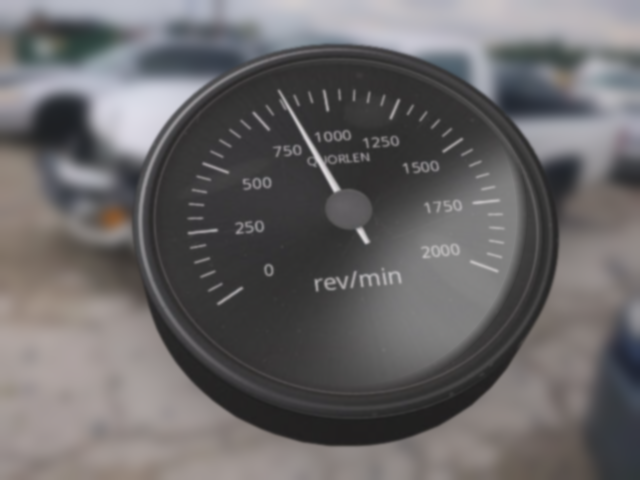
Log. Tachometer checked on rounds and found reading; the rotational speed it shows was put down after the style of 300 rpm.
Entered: 850 rpm
